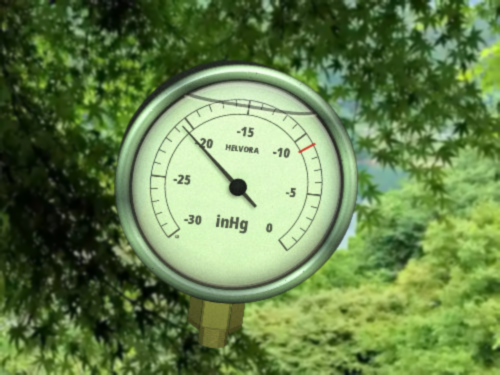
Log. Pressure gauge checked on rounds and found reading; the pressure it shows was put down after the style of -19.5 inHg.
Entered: -20.5 inHg
